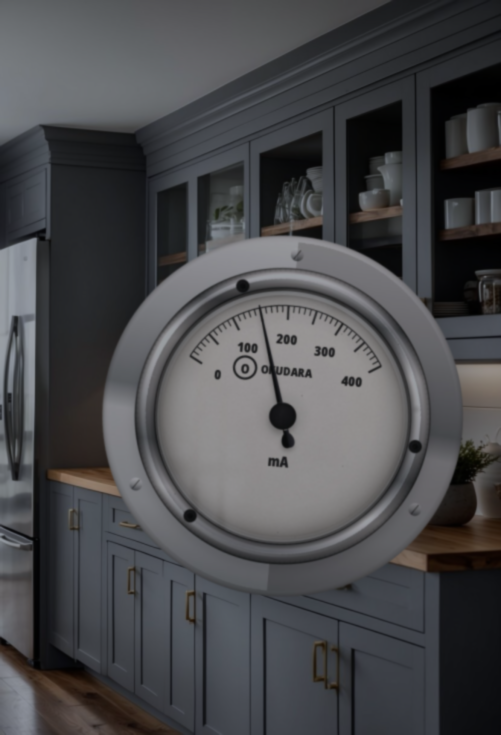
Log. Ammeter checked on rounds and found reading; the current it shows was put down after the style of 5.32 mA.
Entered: 150 mA
